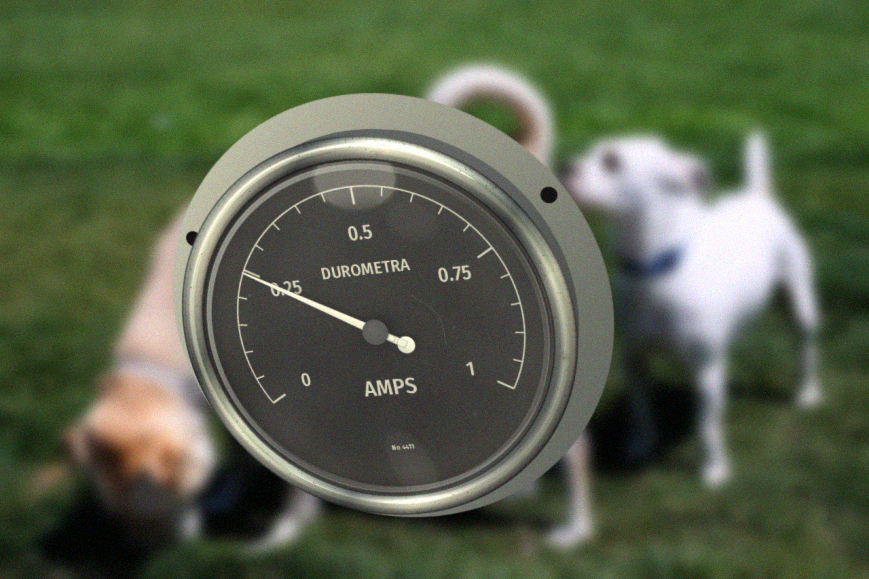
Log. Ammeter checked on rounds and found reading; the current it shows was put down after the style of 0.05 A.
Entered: 0.25 A
